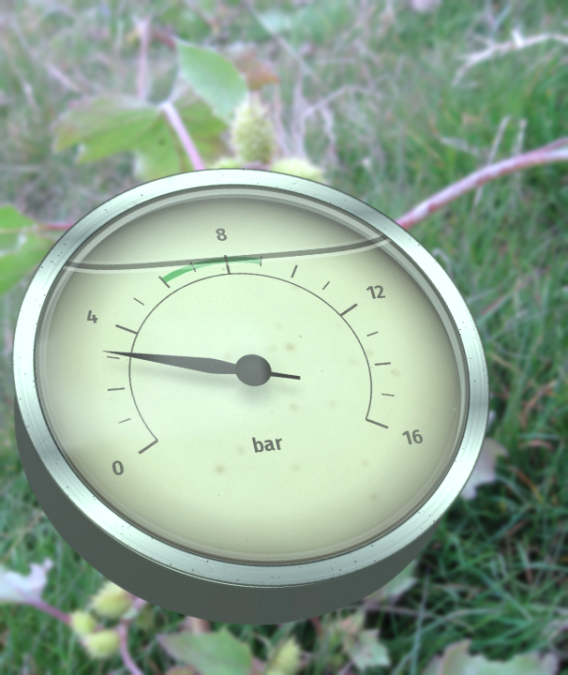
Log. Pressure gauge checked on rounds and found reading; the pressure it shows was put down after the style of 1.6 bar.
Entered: 3 bar
